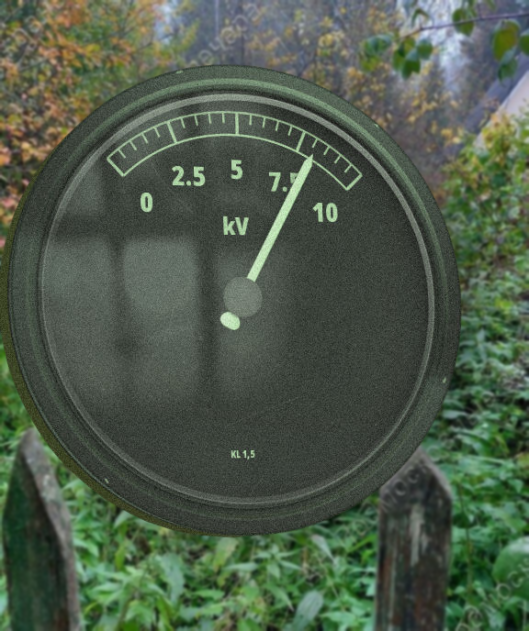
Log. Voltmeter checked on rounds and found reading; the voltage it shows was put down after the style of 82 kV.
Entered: 8 kV
